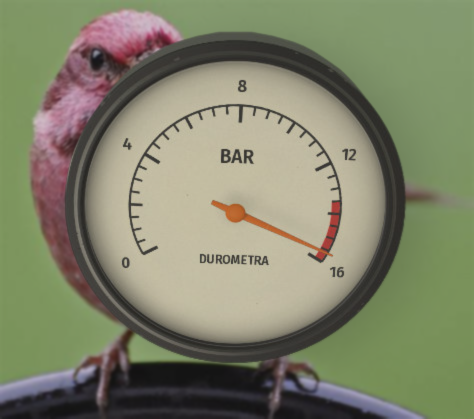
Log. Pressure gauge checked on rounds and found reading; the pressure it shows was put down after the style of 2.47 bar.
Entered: 15.5 bar
